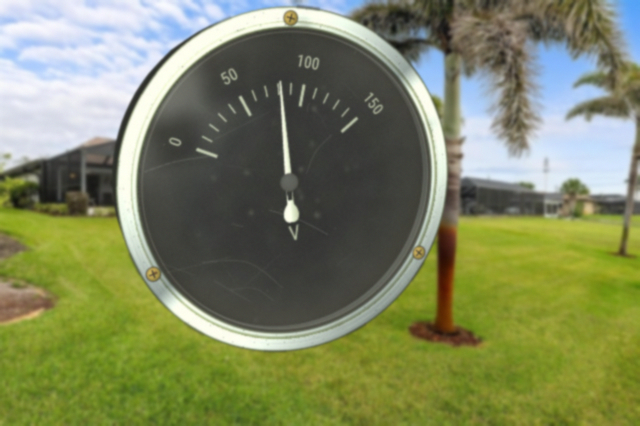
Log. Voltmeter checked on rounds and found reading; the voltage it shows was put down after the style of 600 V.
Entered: 80 V
